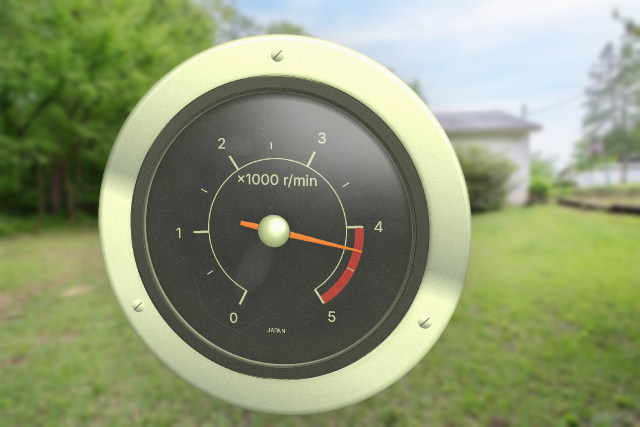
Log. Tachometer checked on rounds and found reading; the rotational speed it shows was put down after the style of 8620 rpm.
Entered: 4250 rpm
